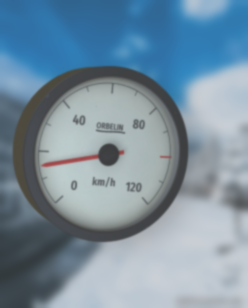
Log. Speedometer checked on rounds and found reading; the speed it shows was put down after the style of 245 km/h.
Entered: 15 km/h
